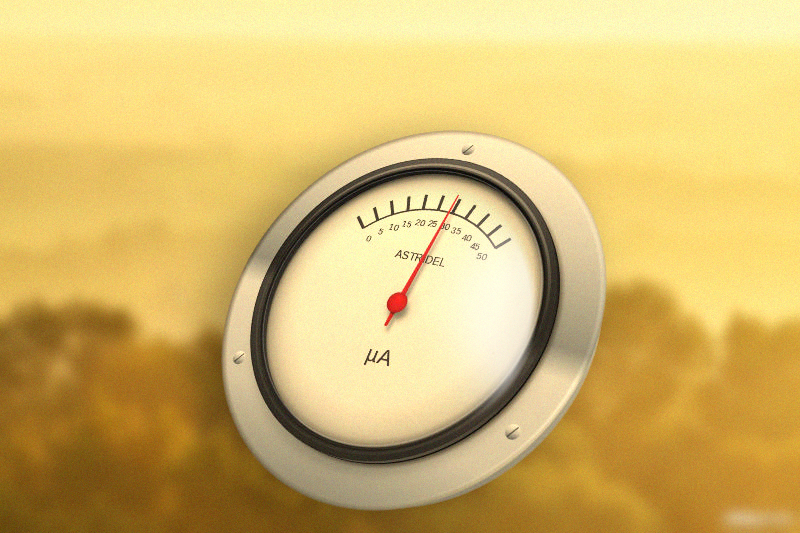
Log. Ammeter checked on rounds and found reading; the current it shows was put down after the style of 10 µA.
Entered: 30 µA
